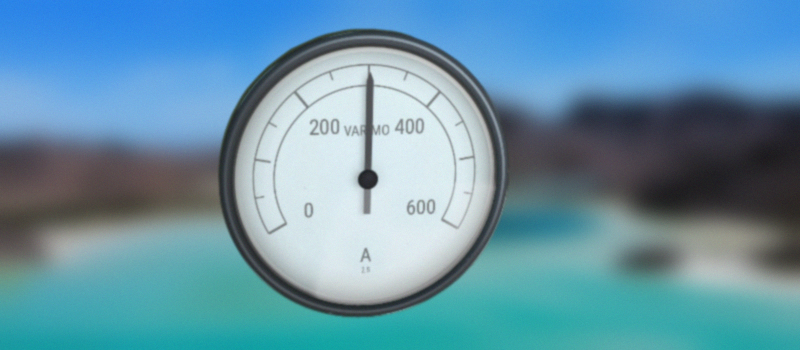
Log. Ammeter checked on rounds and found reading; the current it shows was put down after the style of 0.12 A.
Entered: 300 A
